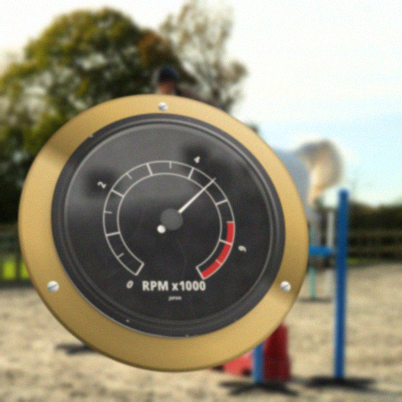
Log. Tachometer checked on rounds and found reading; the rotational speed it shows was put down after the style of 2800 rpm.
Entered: 4500 rpm
